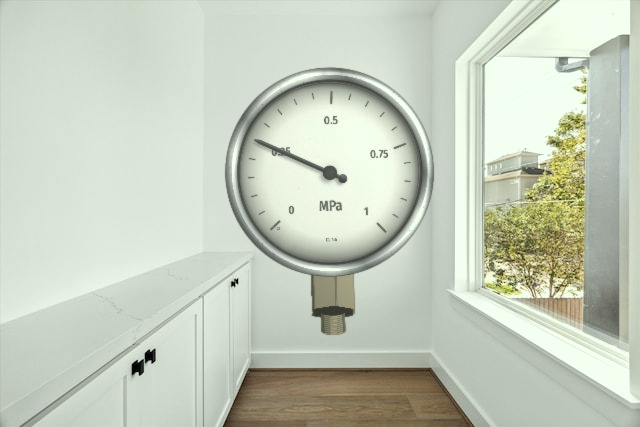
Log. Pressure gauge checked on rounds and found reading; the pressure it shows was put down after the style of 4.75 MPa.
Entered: 0.25 MPa
